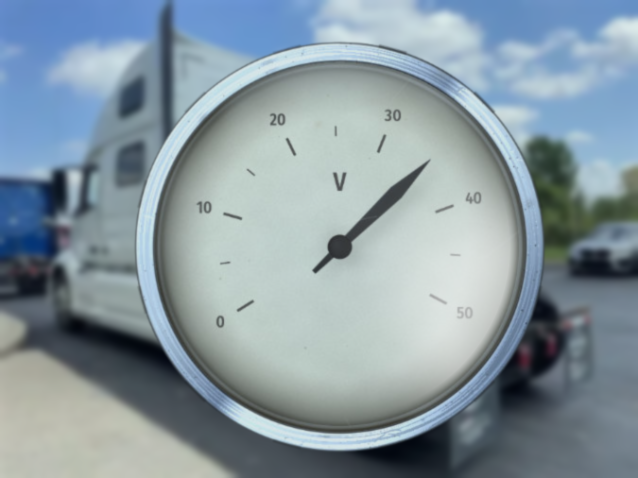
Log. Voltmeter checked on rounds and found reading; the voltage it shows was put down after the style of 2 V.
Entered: 35 V
